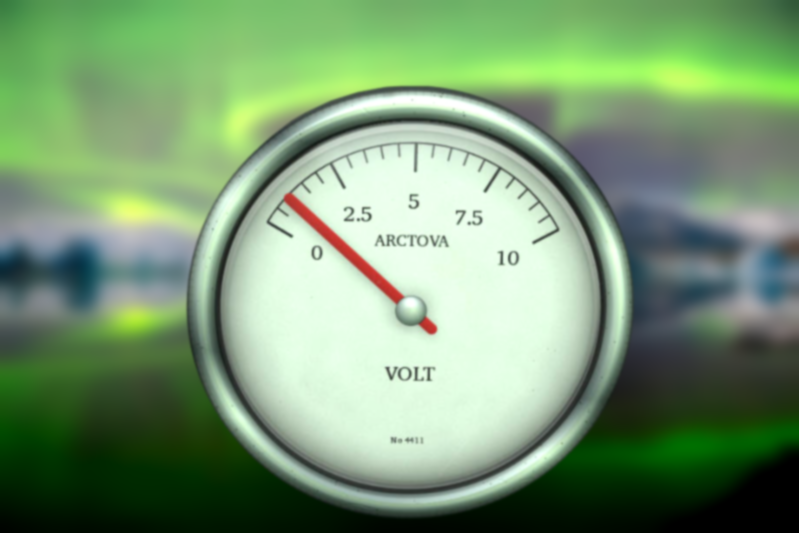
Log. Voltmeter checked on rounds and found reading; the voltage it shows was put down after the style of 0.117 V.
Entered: 1 V
